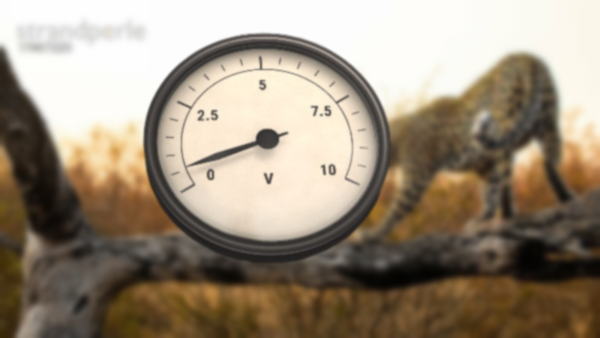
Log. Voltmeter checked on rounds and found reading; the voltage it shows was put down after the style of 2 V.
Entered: 0.5 V
